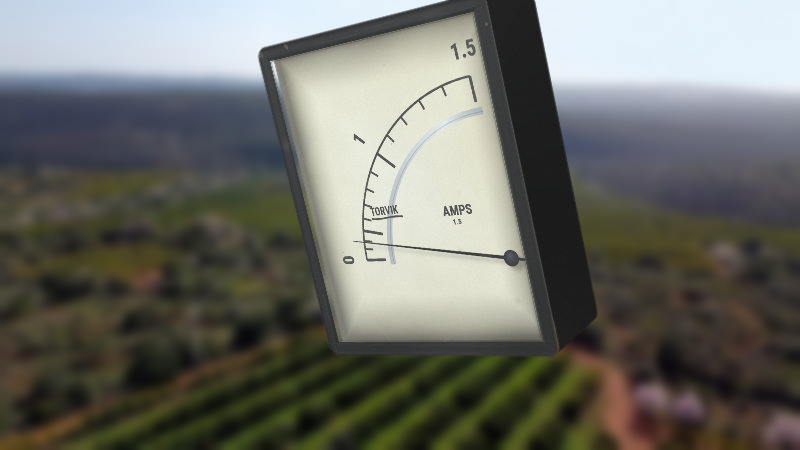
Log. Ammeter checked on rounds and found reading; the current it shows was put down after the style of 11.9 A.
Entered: 0.4 A
